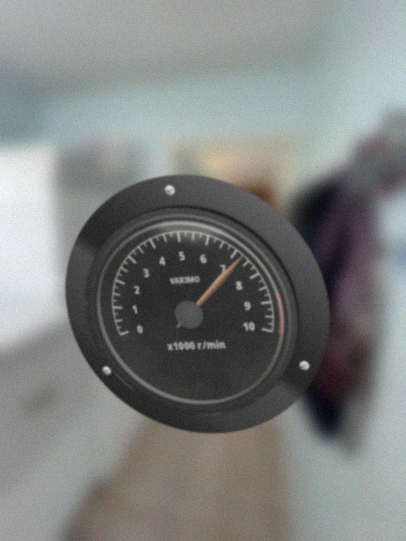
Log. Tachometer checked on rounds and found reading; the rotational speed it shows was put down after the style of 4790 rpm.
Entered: 7250 rpm
